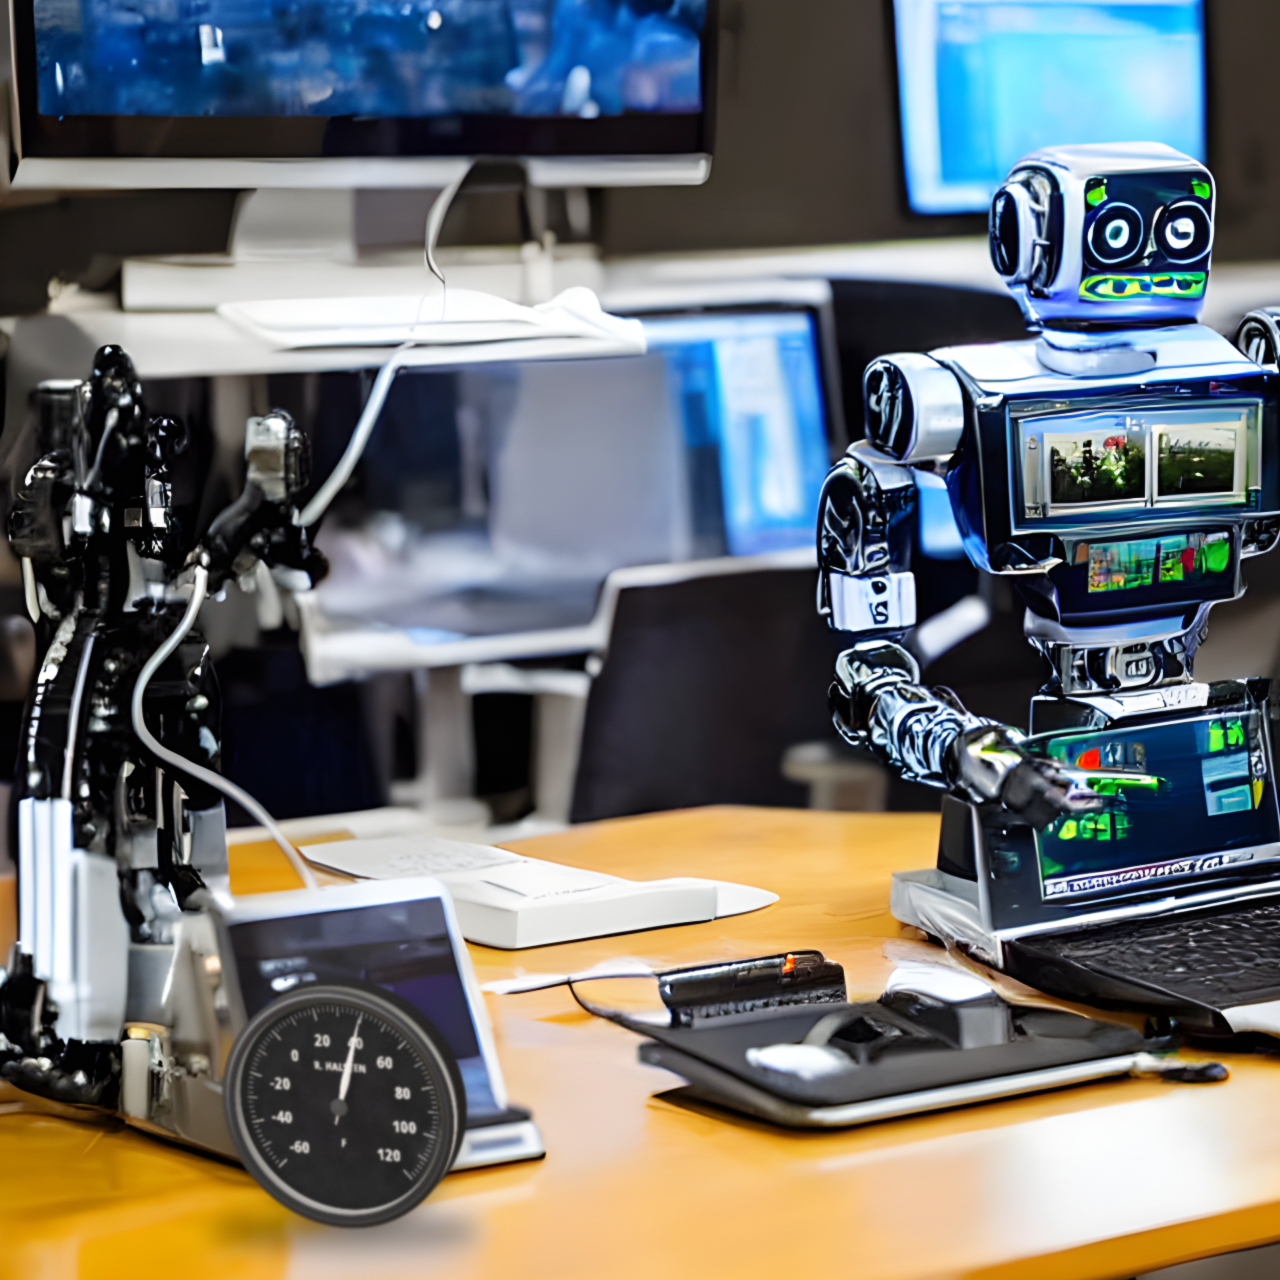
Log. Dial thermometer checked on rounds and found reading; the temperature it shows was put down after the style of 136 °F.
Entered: 40 °F
